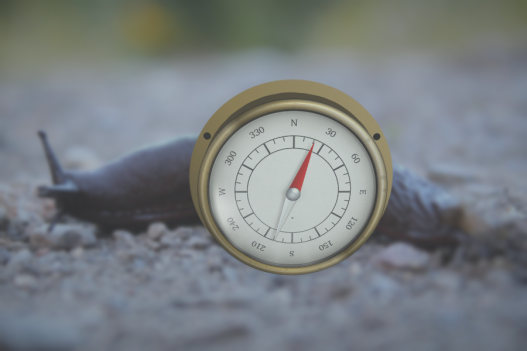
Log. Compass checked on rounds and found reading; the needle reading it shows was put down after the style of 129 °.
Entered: 20 °
